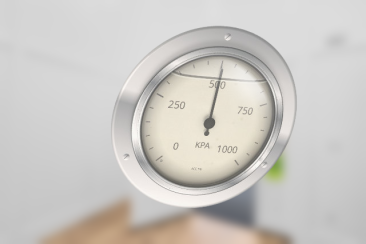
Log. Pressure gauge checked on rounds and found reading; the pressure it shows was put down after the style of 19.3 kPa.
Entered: 500 kPa
